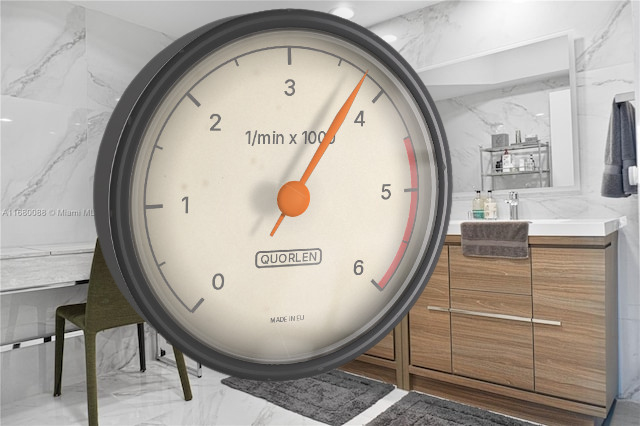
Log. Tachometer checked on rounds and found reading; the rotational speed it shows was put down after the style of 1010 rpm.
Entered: 3750 rpm
